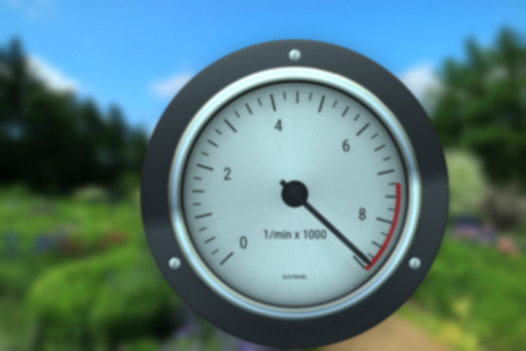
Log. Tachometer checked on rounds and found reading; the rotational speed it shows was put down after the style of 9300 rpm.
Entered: 8875 rpm
